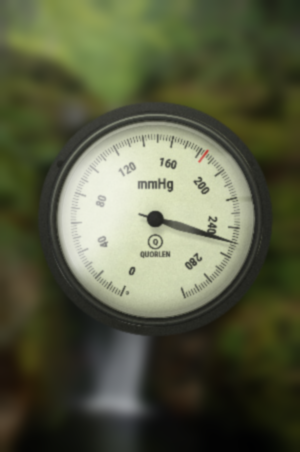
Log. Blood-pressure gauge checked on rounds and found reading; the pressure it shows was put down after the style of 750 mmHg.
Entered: 250 mmHg
